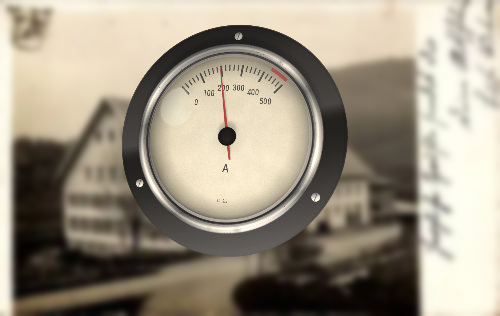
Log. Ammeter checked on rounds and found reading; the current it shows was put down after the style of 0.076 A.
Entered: 200 A
